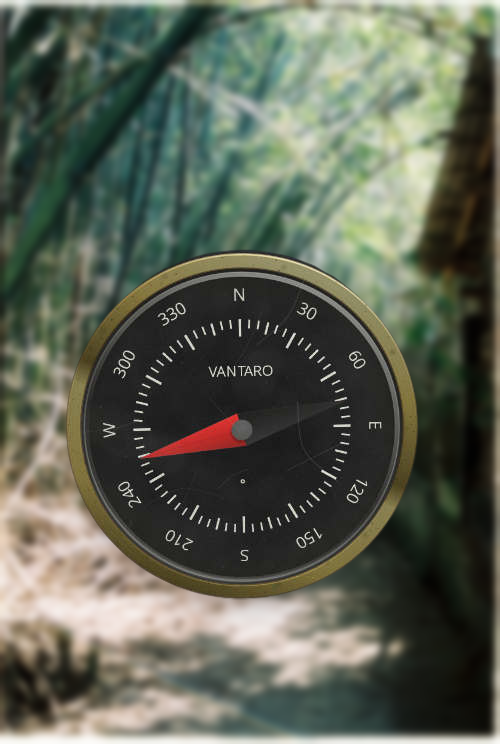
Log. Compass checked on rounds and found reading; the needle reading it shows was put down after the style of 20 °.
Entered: 255 °
